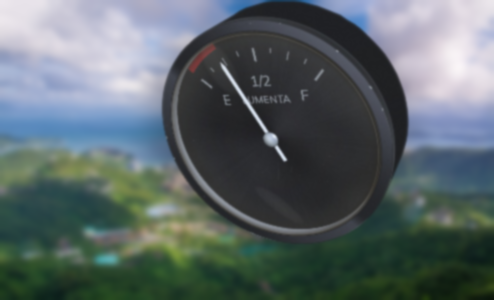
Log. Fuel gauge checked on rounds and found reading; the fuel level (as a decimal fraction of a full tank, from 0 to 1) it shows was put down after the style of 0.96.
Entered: 0.25
